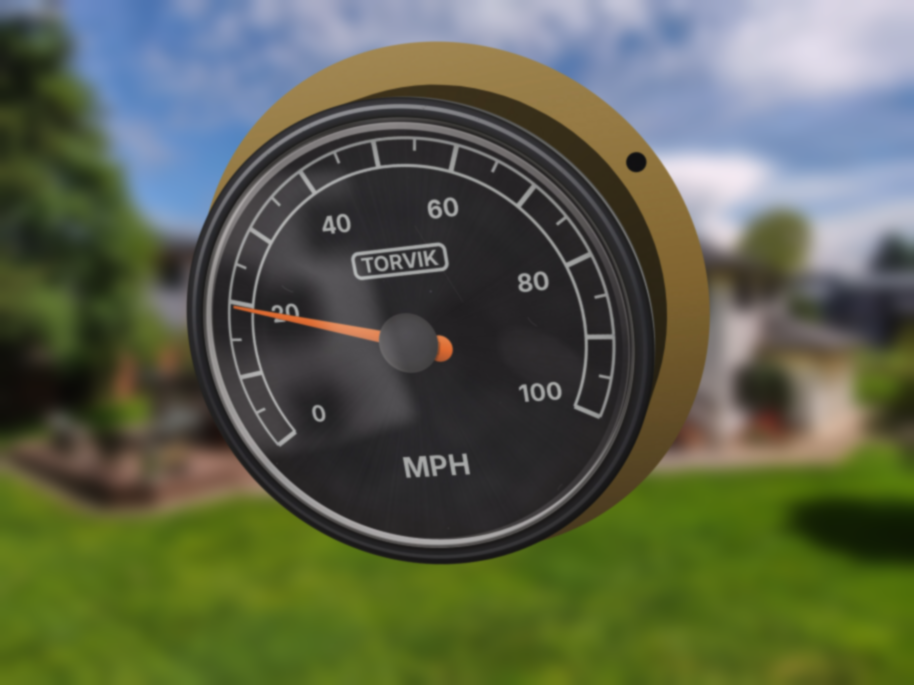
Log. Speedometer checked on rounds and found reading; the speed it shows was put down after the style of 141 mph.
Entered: 20 mph
